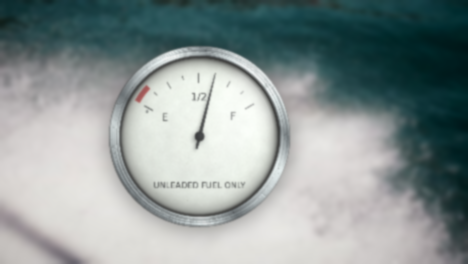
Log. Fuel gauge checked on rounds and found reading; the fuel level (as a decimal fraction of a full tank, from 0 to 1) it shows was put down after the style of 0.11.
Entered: 0.625
